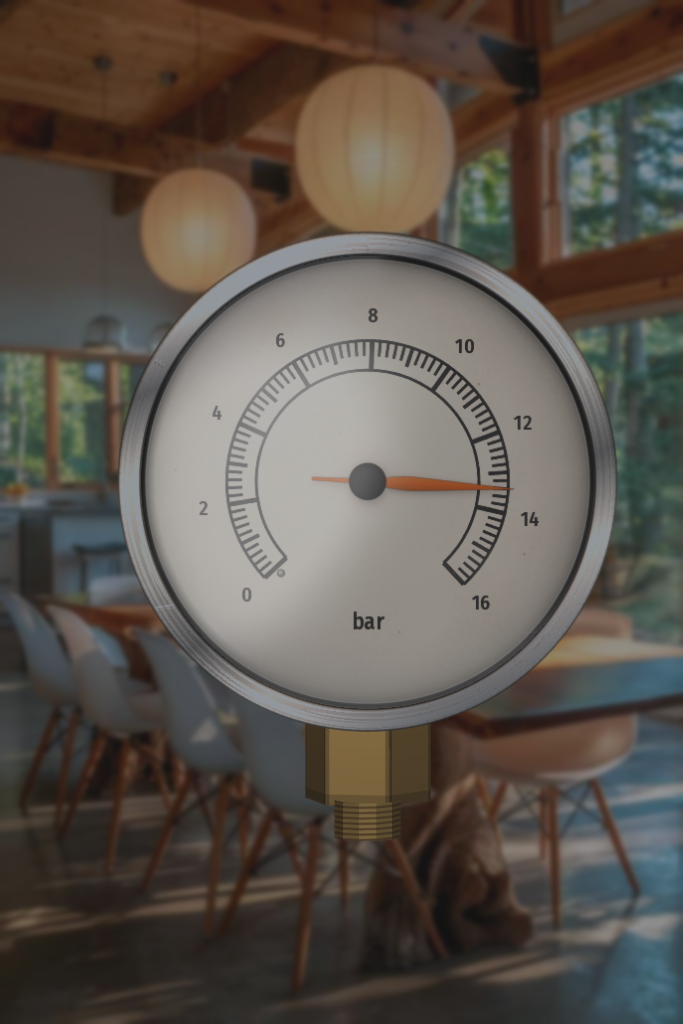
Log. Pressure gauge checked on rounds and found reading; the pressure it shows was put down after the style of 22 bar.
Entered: 13.4 bar
